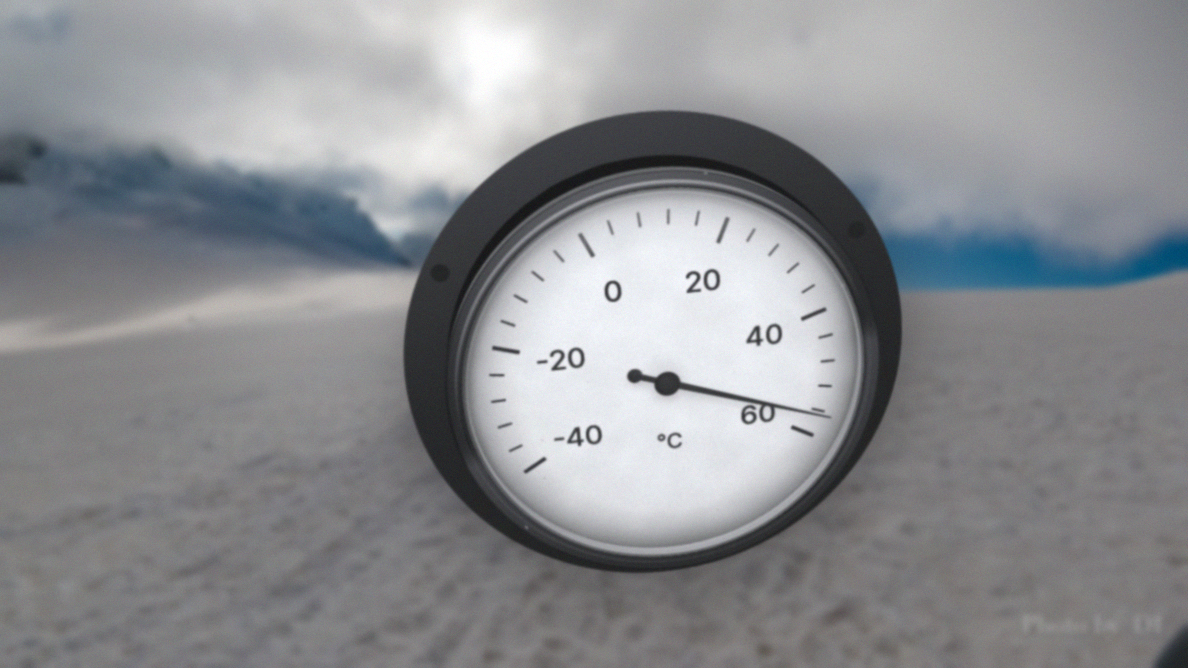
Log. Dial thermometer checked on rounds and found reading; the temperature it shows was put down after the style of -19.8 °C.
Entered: 56 °C
